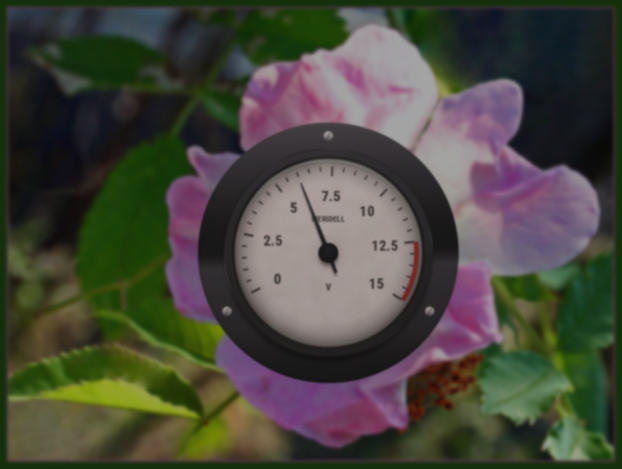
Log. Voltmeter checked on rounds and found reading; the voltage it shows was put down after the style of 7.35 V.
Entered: 6 V
